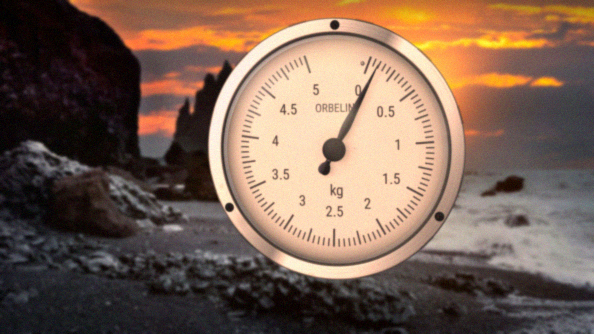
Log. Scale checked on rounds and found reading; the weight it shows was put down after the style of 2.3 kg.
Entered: 0.1 kg
